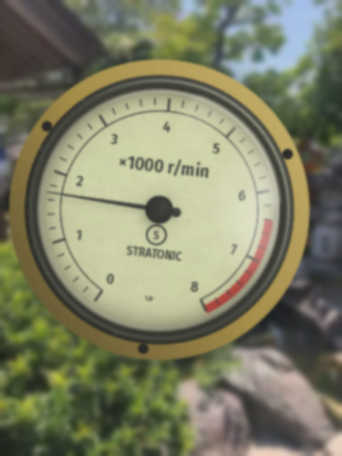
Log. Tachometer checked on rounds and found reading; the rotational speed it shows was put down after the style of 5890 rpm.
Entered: 1700 rpm
